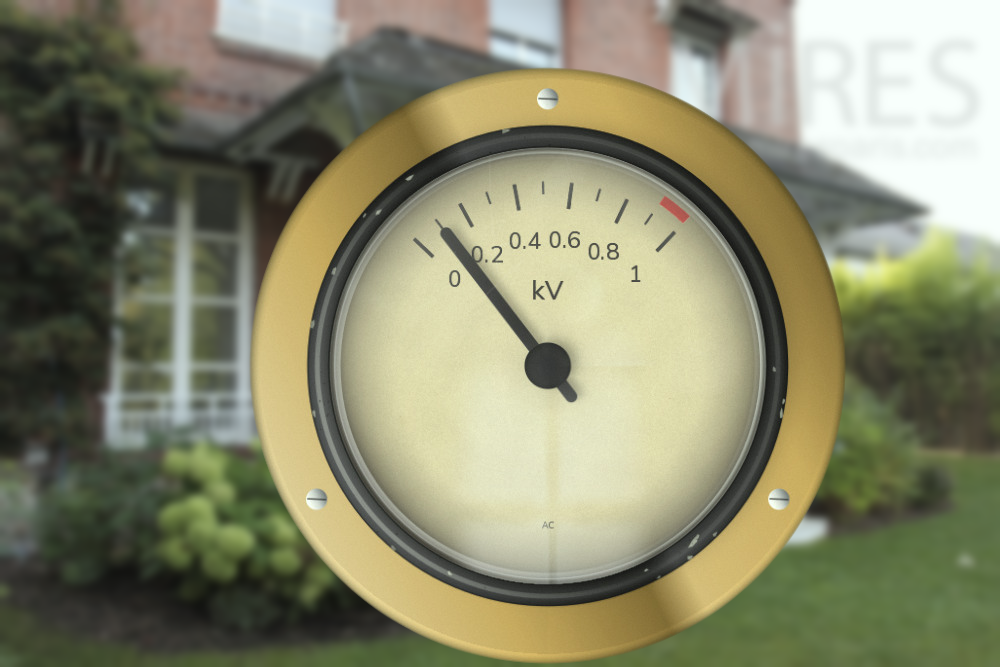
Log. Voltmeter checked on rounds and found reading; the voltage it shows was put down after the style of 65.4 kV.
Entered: 0.1 kV
